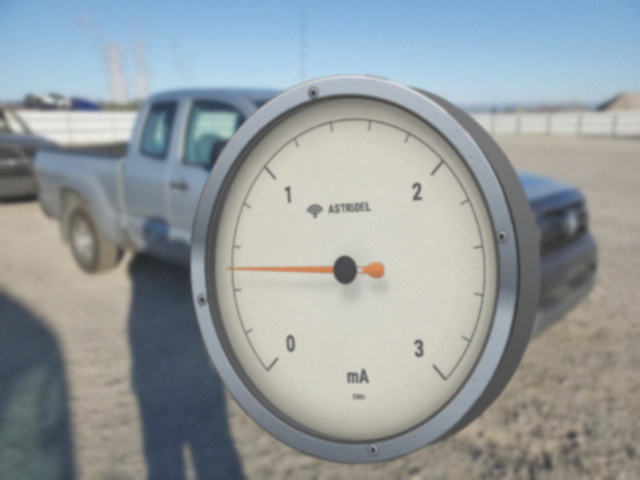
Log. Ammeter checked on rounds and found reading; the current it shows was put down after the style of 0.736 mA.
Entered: 0.5 mA
